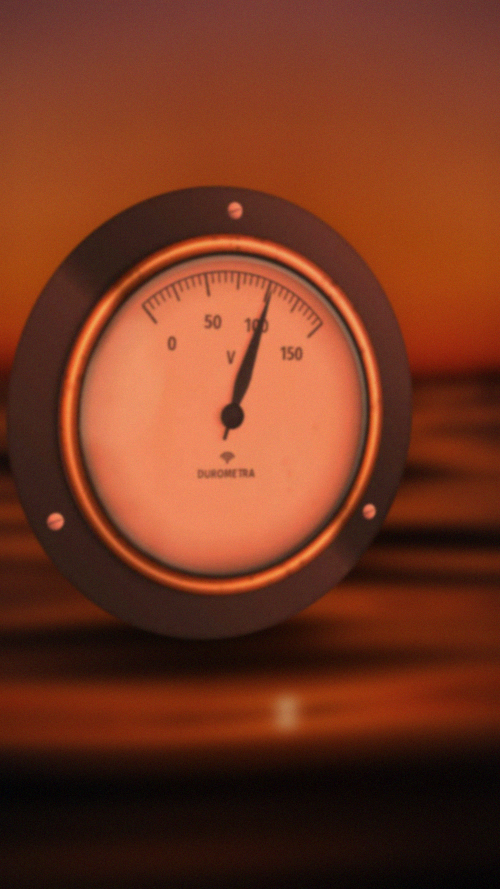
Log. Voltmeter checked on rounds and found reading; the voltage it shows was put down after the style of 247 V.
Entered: 100 V
